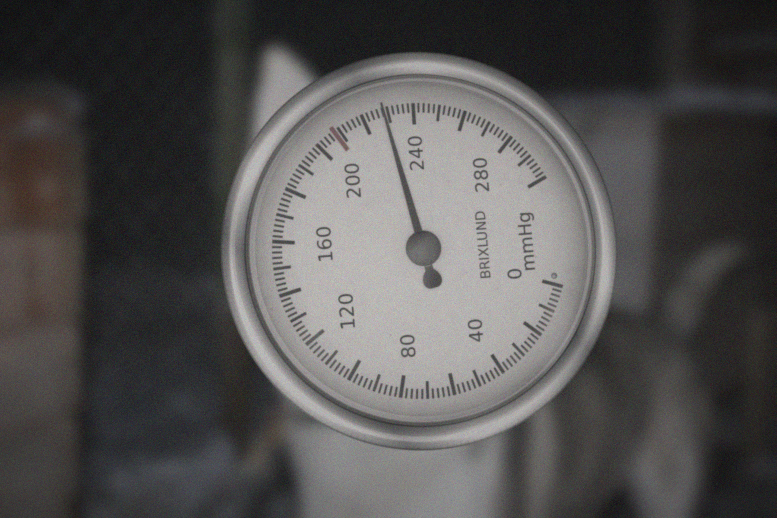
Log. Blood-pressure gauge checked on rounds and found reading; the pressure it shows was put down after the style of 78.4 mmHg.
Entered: 228 mmHg
